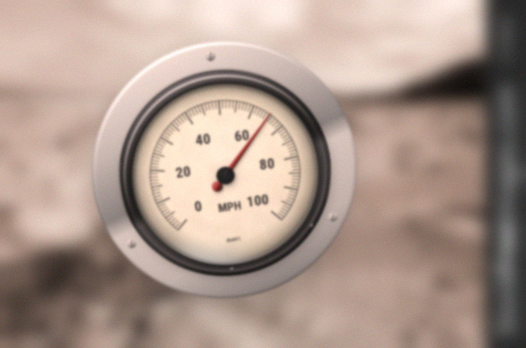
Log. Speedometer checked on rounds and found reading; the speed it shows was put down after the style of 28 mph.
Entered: 65 mph
